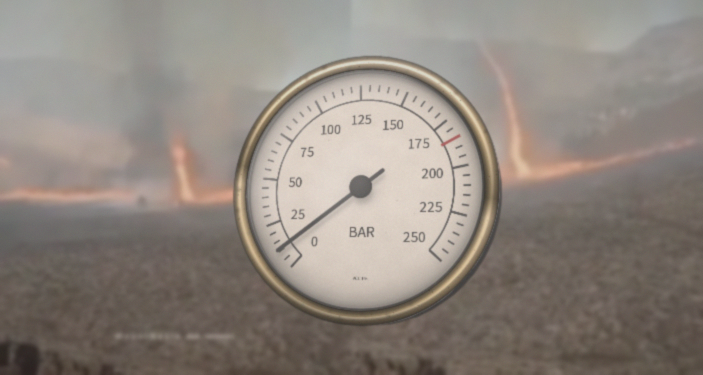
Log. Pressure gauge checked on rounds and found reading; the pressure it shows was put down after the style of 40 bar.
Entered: 10 bar
